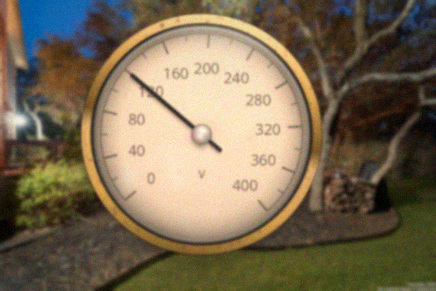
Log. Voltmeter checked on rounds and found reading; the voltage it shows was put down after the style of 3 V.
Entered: 120 V
